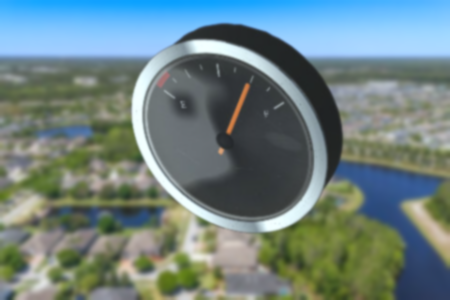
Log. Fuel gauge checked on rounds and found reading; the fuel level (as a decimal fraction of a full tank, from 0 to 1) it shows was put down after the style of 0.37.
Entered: 0.75
